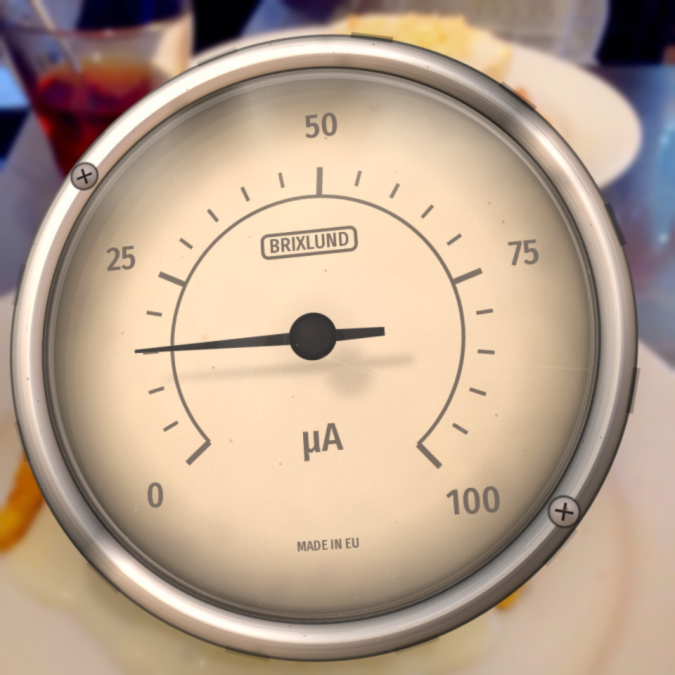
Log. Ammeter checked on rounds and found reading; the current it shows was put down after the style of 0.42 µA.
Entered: 15 µA
